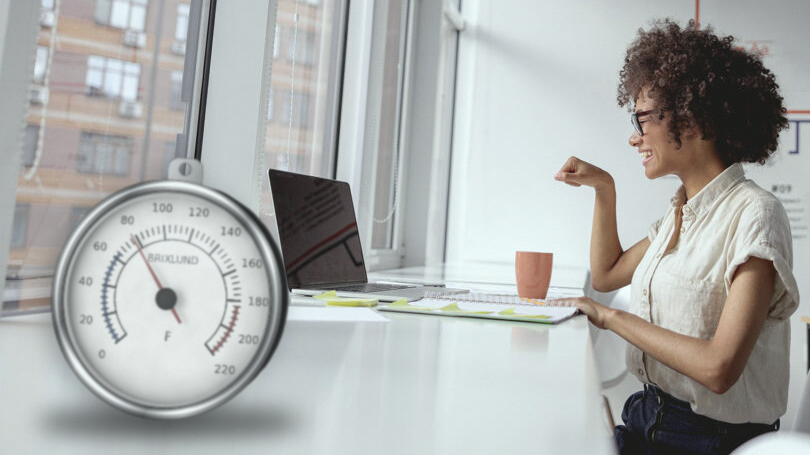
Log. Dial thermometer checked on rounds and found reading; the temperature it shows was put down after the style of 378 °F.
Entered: 80 °F
